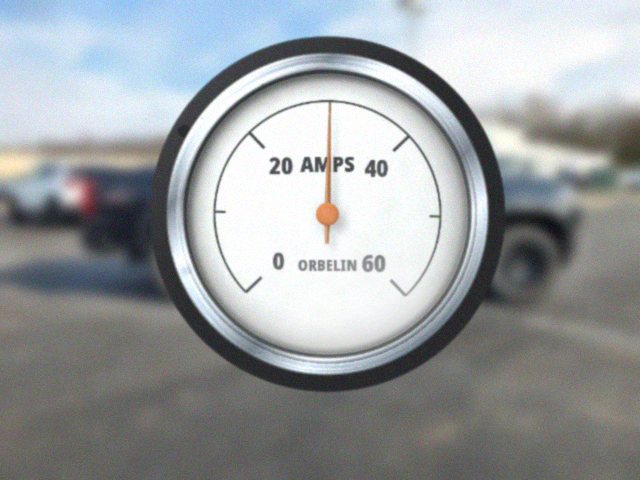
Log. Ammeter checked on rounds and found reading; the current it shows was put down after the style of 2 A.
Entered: 30 A
